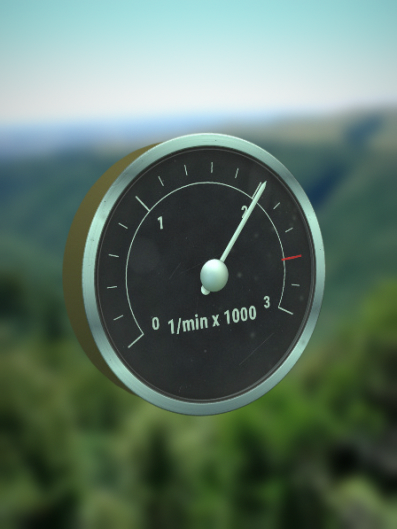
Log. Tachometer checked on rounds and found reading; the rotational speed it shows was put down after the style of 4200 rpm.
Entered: 2000 rpm
